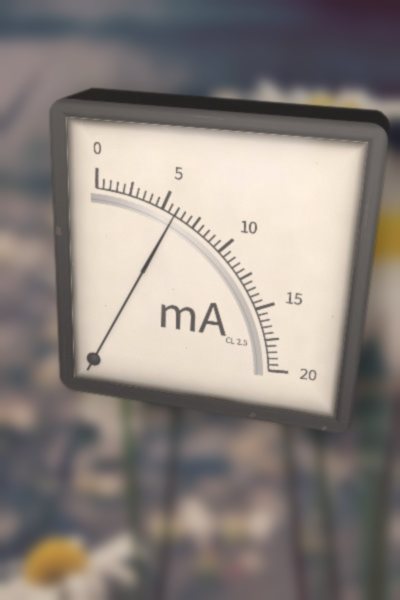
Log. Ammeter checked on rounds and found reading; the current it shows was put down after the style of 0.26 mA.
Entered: 6 mA
